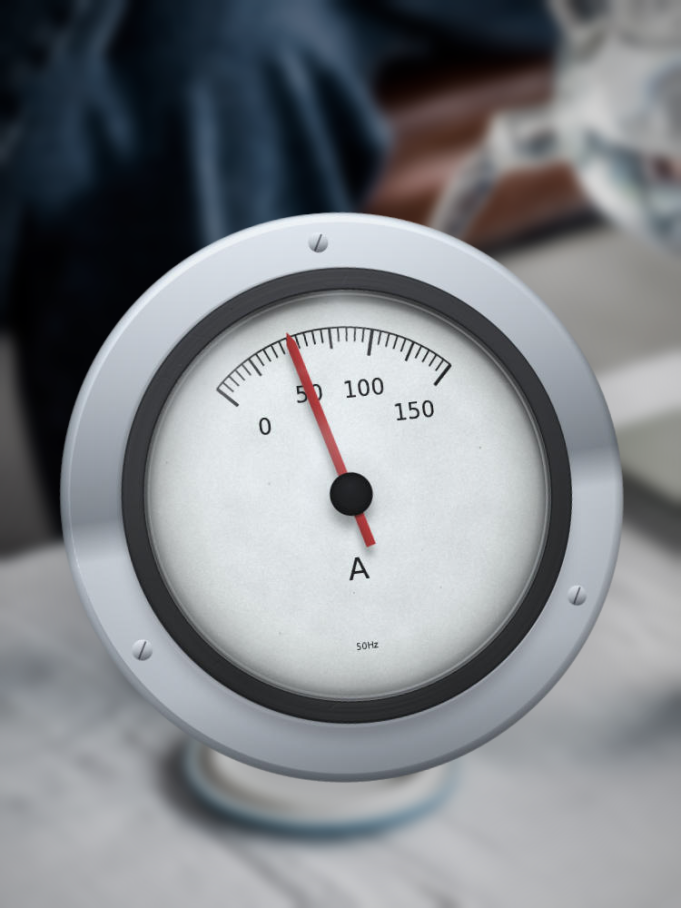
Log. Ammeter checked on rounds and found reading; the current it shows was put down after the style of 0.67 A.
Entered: 50 A
